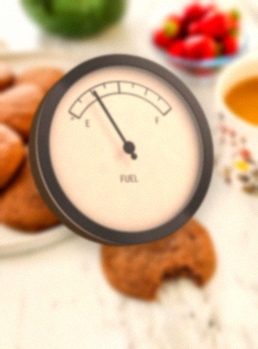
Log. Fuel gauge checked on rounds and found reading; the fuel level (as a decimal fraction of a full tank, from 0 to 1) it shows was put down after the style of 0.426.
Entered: 0.25
